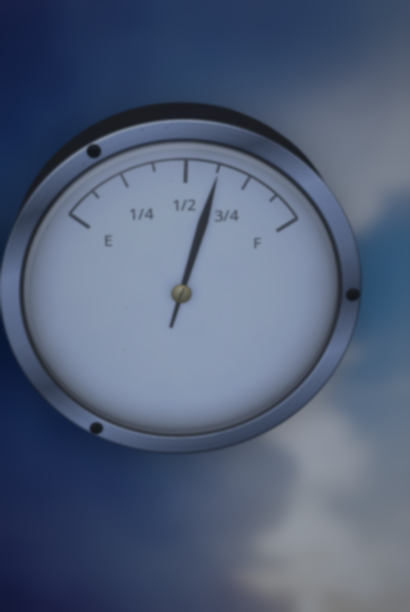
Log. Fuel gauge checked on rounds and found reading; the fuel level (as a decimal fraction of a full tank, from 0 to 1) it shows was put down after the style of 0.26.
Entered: 0.625
